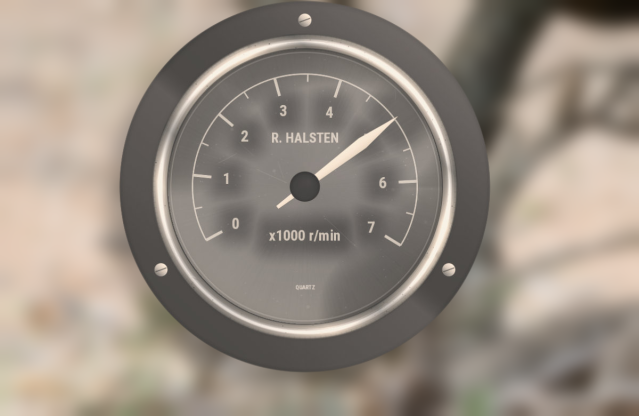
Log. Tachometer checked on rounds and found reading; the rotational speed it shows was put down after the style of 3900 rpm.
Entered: 5000 rpm
